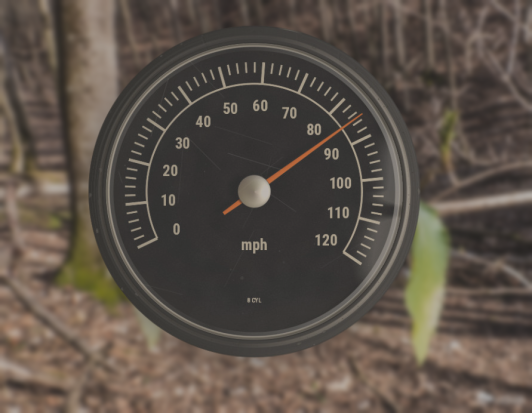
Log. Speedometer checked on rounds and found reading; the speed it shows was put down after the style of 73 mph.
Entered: 85 mph
